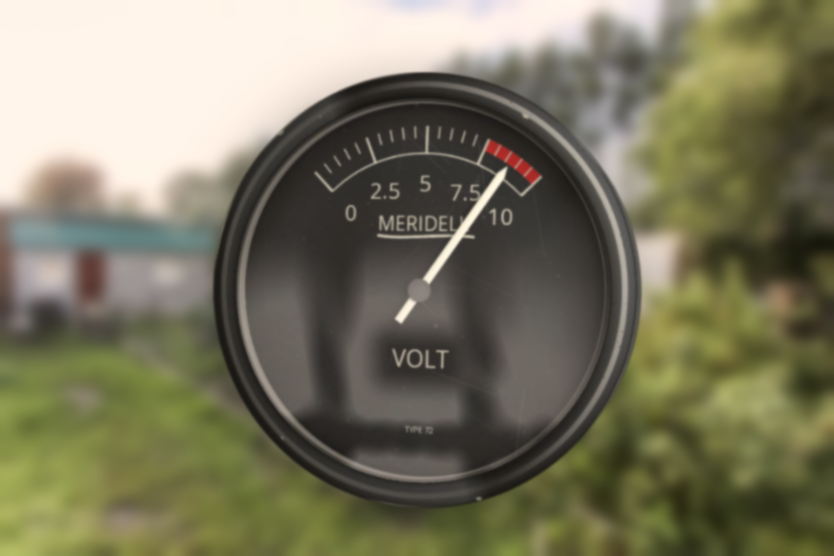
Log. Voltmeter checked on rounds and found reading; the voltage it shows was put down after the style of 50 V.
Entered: 8.75 V
